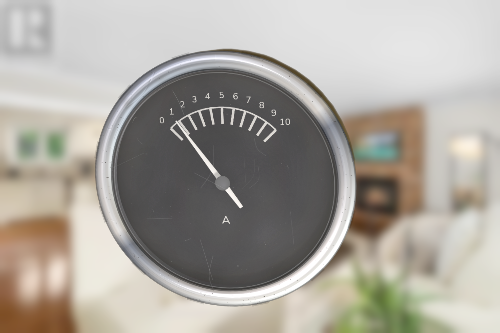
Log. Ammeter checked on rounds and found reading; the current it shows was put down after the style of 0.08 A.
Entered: 1 A
